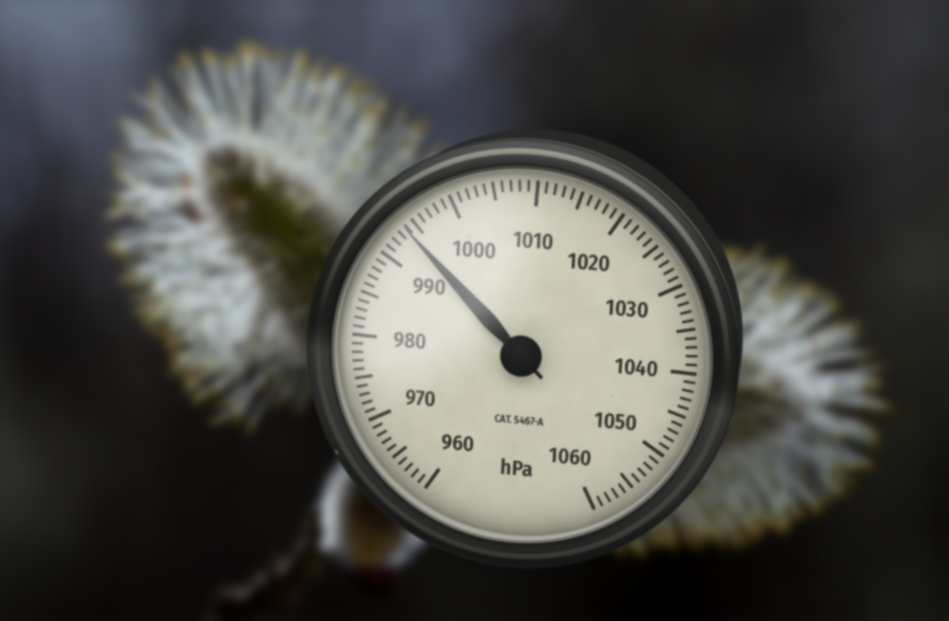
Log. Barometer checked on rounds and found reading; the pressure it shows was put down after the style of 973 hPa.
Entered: 994 hPa
